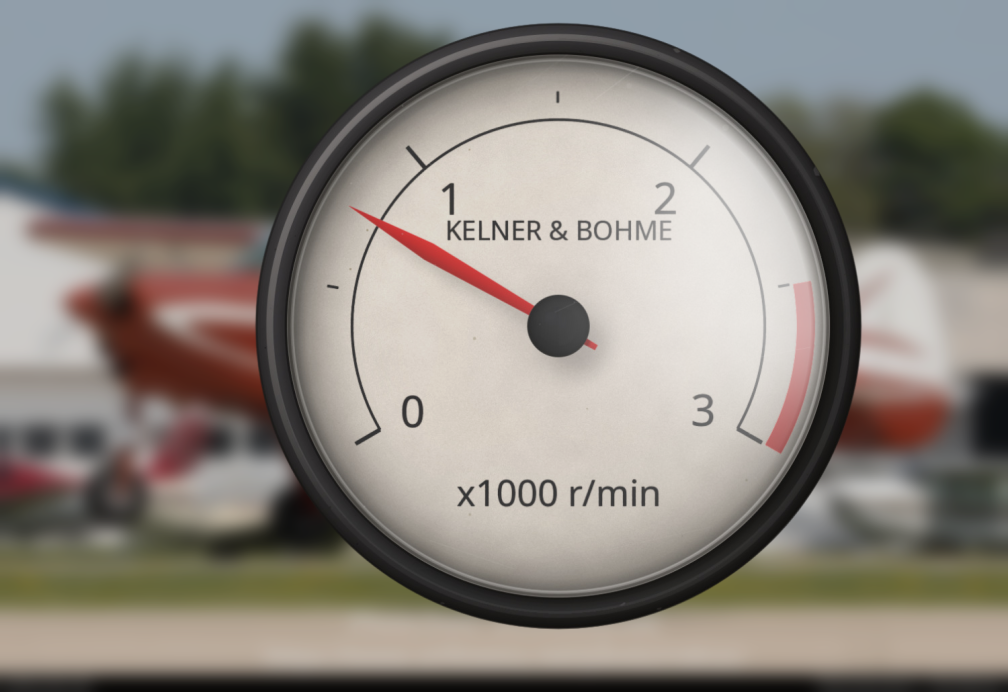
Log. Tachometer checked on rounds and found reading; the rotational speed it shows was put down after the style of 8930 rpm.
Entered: 750 rpm
